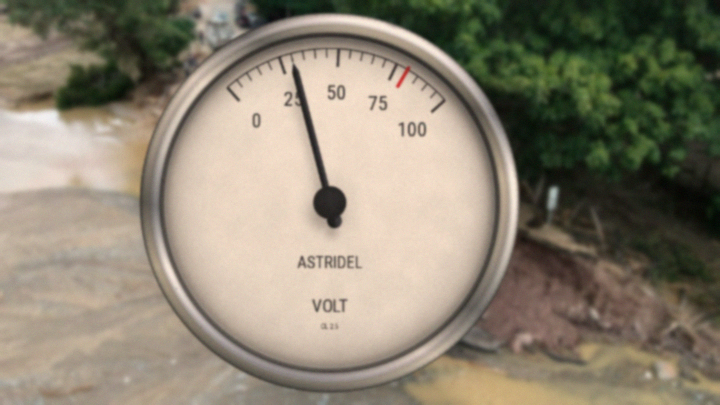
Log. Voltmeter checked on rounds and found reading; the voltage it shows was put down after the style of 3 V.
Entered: 30 V
